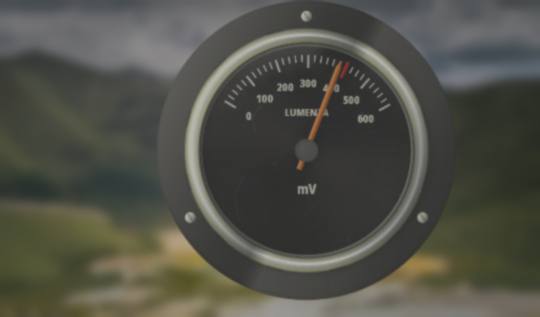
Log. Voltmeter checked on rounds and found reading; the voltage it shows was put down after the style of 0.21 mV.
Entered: 400 mV
